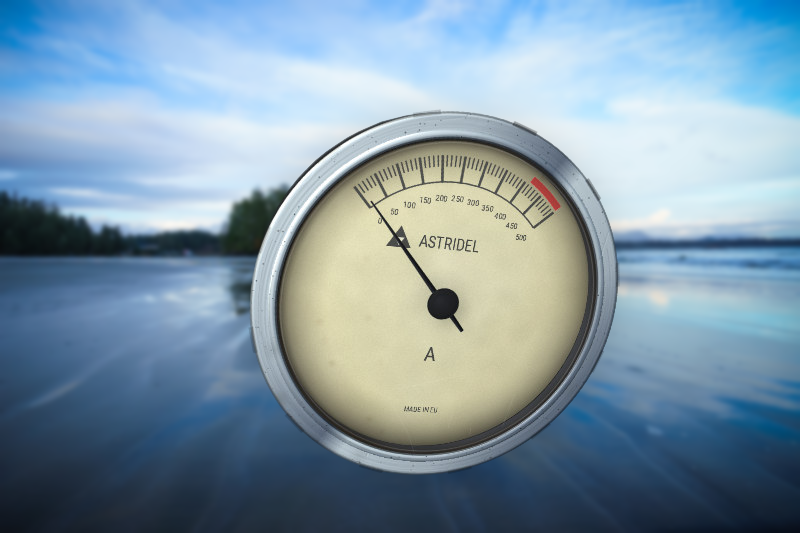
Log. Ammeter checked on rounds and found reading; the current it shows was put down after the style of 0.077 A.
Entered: 10 A
